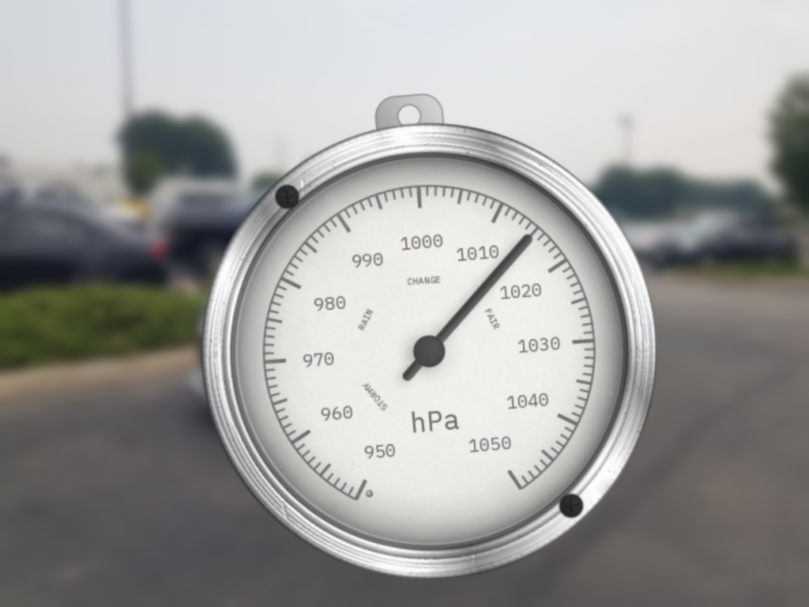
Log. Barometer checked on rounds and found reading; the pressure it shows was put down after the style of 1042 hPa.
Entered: 1015 hPa
